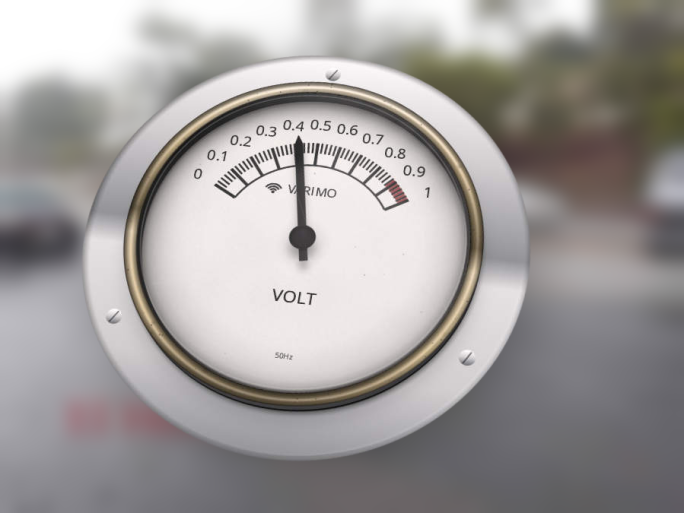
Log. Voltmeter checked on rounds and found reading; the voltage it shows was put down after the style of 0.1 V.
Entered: 0.42 V
